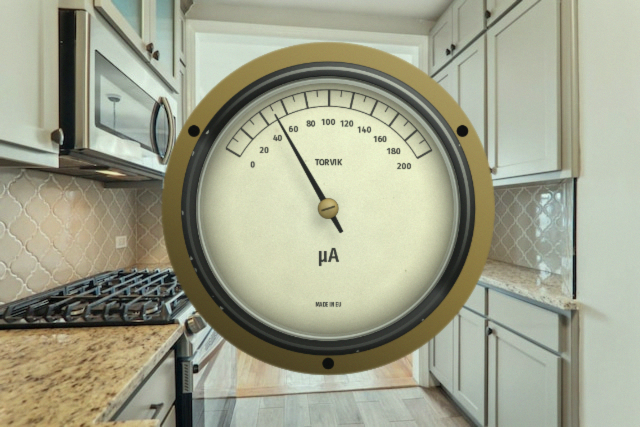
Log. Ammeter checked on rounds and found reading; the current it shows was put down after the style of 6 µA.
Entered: 50 µA
